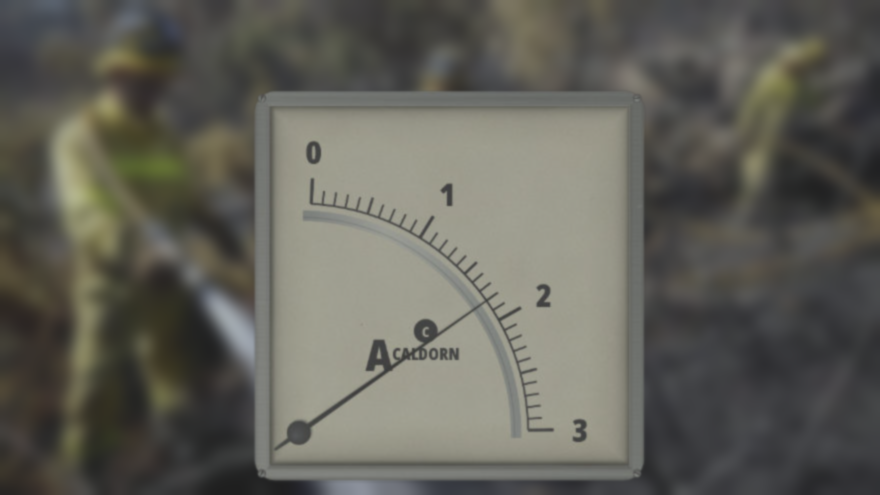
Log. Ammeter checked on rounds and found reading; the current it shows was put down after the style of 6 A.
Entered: 1.8 A
